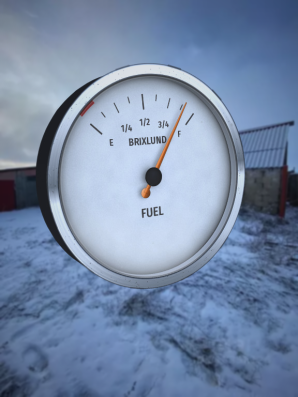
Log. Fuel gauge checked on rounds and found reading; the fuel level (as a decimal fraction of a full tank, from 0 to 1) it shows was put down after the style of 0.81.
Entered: 0.875
